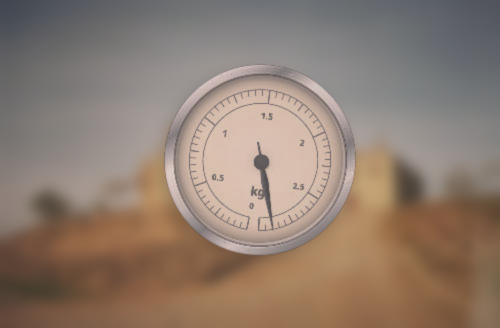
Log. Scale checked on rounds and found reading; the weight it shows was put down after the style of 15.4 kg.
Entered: 2.9 kg
